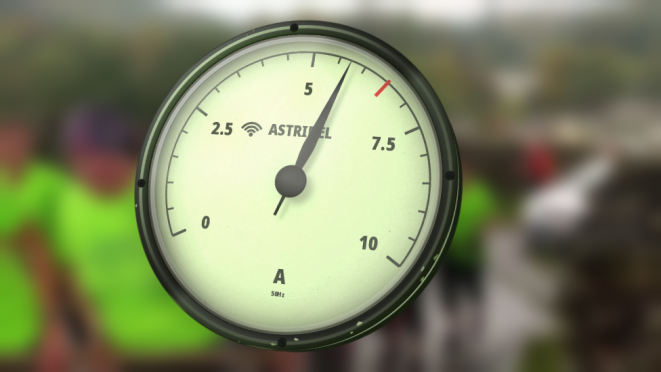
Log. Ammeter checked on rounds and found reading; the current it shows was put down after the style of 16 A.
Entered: 5.75 A
